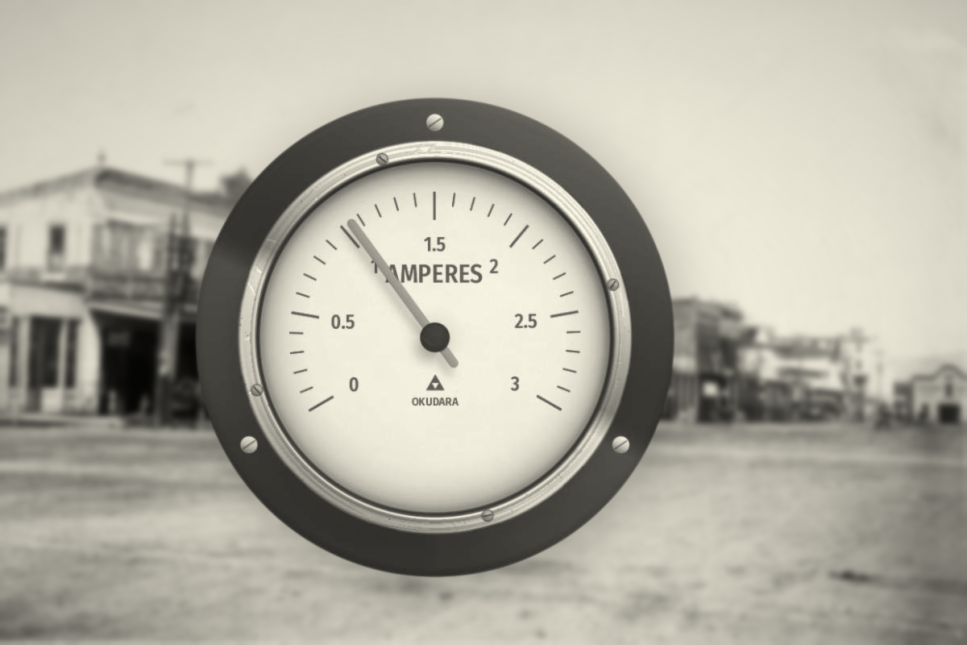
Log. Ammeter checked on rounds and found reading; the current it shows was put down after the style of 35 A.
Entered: 1.05 A
